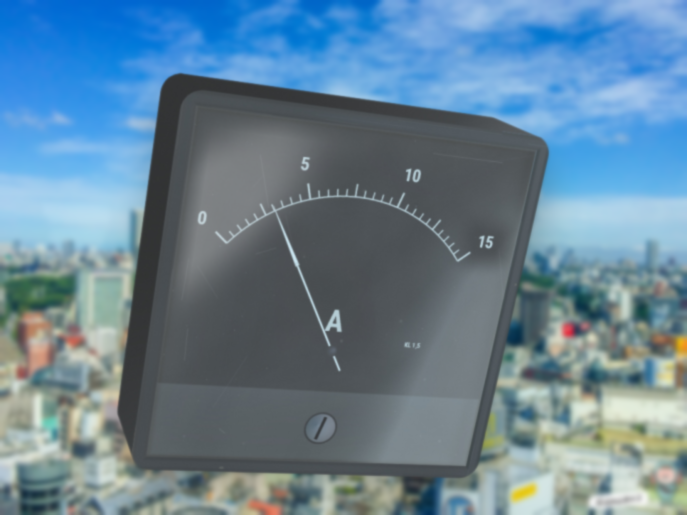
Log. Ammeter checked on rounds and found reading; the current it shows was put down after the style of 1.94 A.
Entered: 3 A
